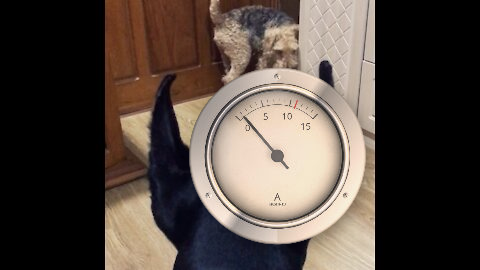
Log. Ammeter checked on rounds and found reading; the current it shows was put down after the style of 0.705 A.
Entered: 1 A
